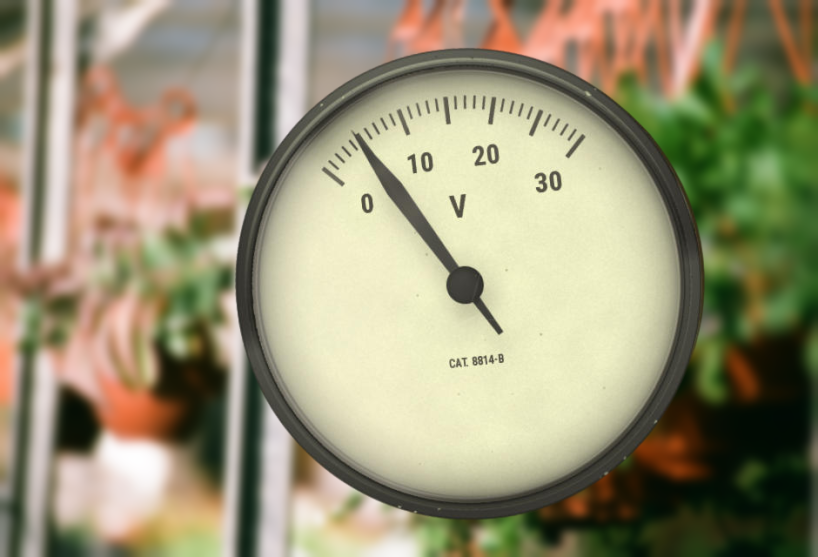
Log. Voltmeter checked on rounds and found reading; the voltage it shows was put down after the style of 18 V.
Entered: 5 V
